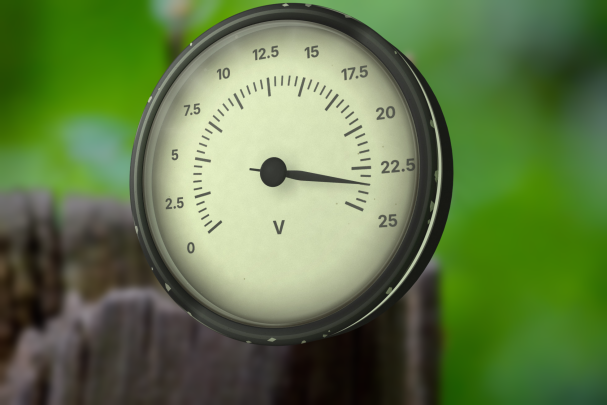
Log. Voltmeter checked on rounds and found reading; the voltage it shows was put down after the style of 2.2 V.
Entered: 23.5 V
